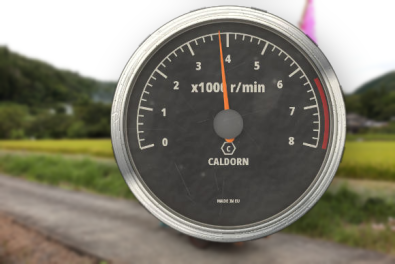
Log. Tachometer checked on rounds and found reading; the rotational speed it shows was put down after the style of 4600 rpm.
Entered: 3800 rpm
